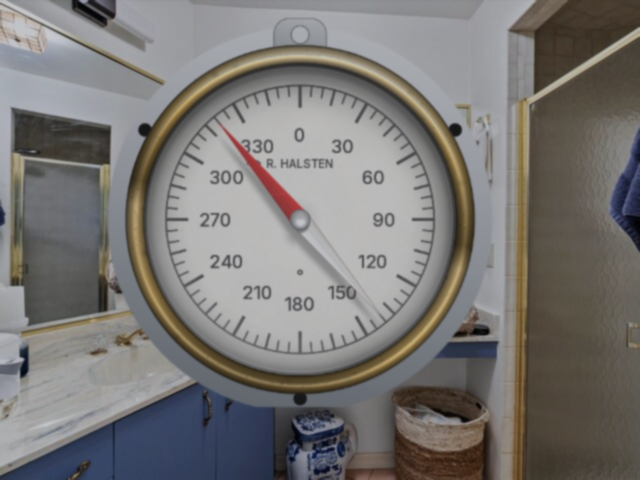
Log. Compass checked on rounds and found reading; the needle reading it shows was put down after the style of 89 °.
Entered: 320 °
